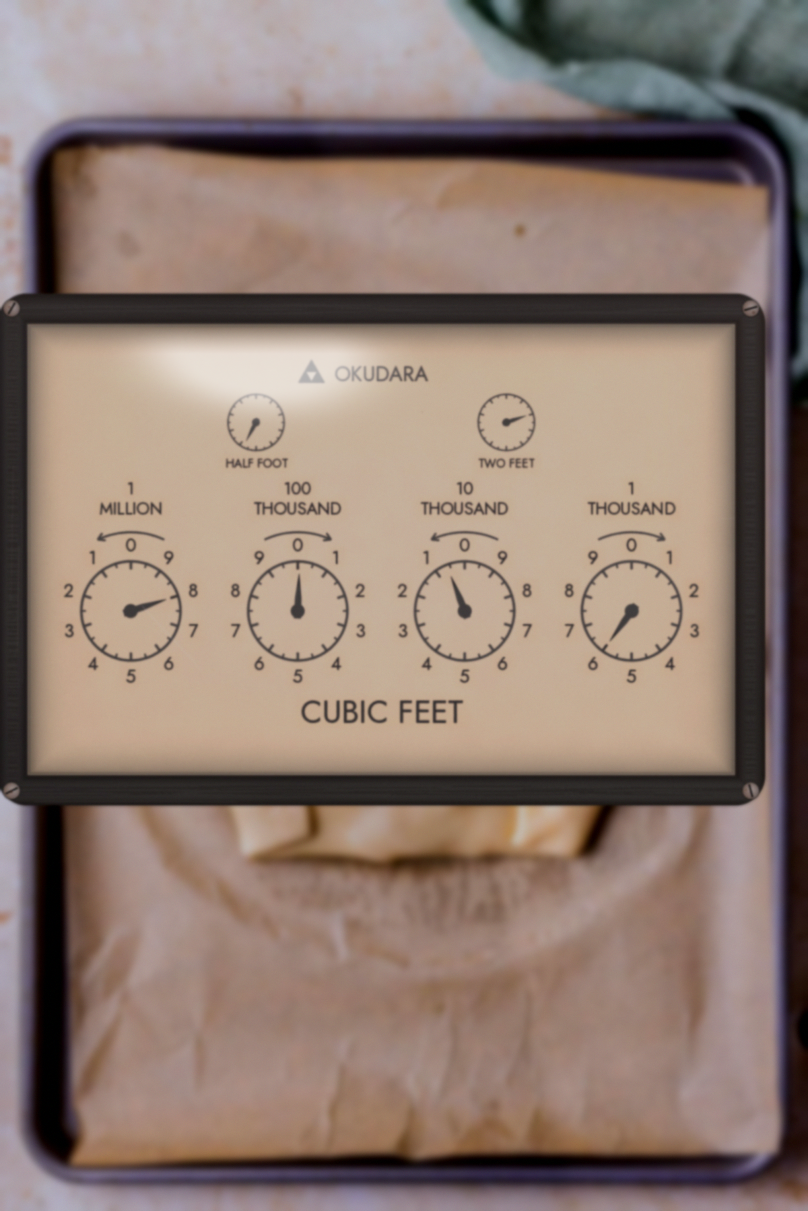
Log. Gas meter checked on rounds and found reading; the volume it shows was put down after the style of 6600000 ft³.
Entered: 800600 ft³
